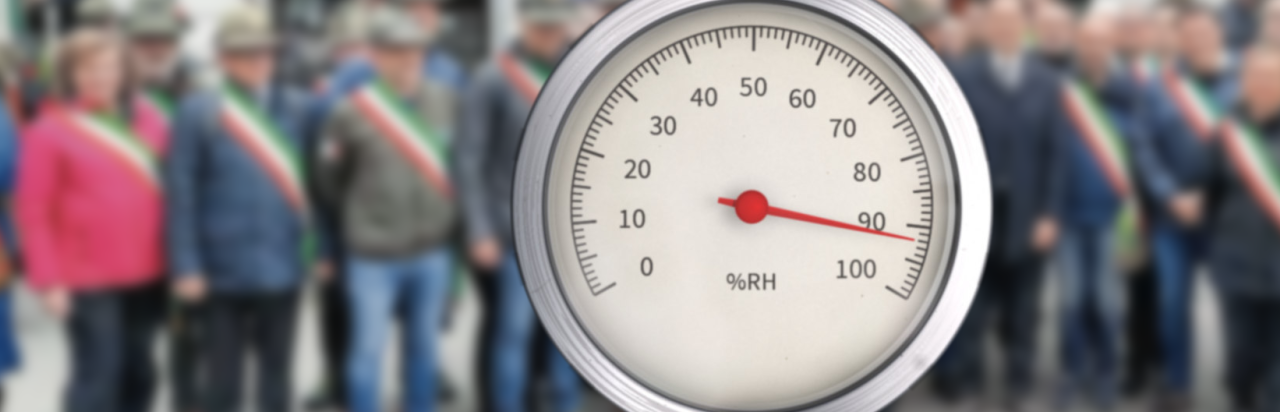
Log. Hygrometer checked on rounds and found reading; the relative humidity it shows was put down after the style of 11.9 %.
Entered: 92 %
